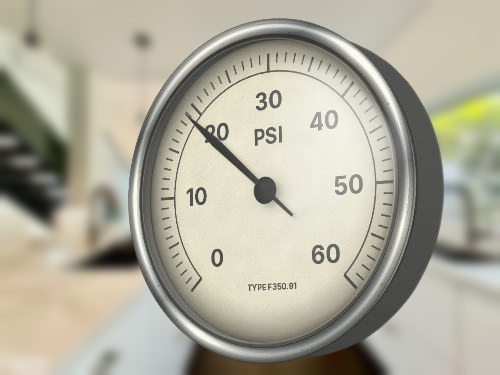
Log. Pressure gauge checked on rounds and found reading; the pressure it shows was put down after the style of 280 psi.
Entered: 19 psi
